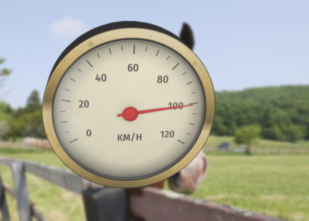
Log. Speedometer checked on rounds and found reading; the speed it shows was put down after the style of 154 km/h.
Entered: 100 km/h
